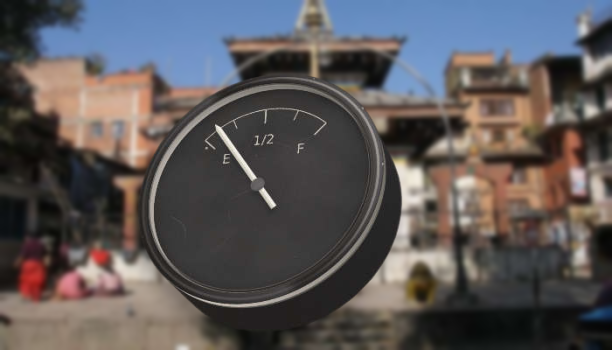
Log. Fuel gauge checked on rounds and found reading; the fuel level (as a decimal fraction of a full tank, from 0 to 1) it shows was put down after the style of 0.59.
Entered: 0.125
